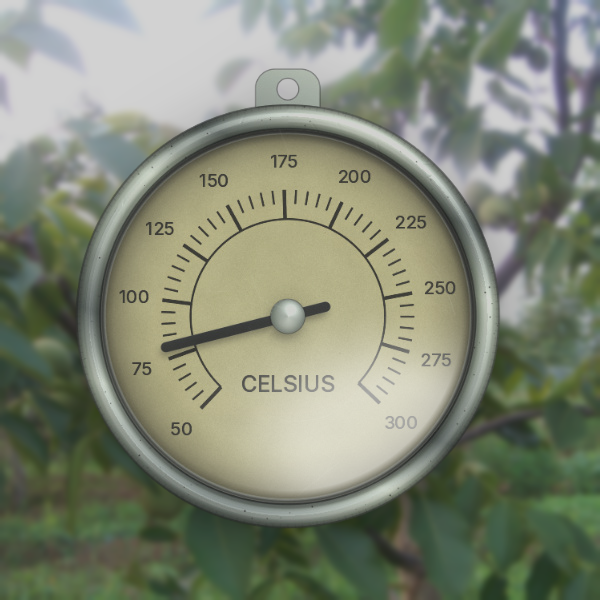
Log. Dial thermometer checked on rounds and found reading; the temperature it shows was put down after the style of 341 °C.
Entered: 80 °C
